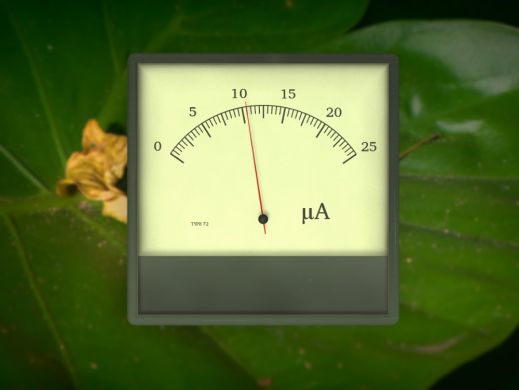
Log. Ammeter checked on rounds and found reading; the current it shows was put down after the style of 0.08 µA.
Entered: 10.5 µA
